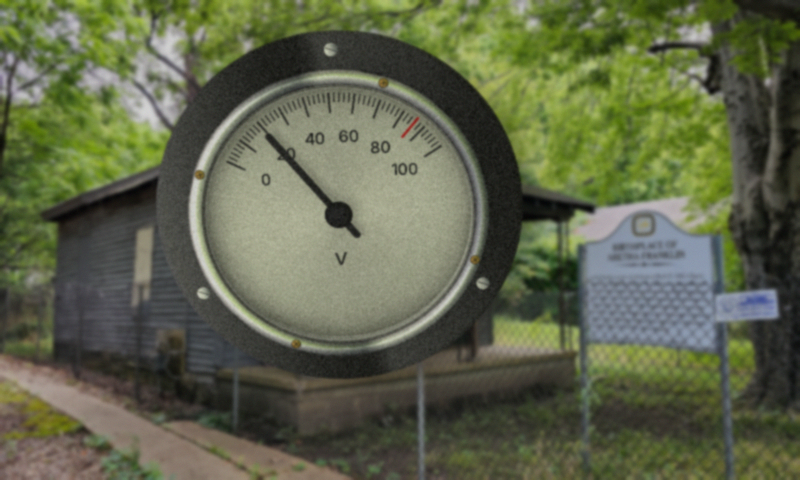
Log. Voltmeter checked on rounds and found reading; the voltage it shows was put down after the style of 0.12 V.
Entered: 20 V
